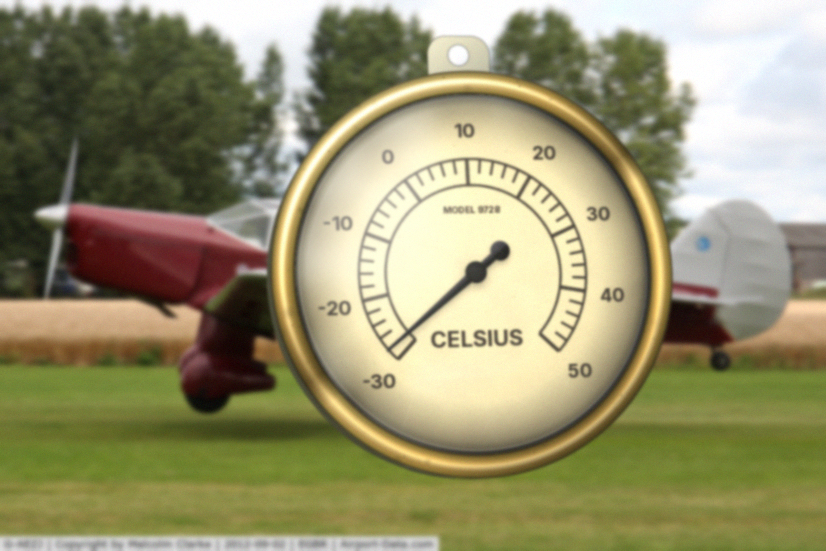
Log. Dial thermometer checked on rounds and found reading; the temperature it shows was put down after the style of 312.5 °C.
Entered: -28 °C
